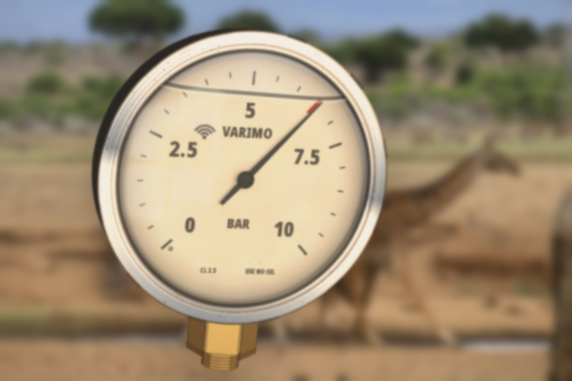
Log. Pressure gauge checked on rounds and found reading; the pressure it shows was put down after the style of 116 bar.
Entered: 6.5 bar
